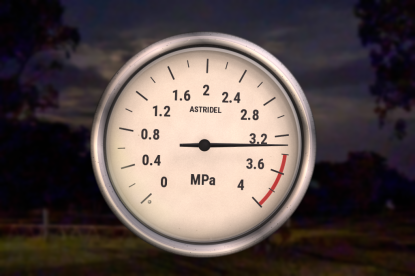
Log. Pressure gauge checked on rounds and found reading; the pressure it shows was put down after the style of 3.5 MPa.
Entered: 3.3 MPa
